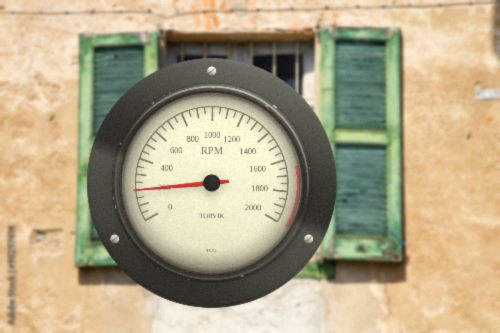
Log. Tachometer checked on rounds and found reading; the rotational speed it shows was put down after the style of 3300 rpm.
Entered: 200 rpm
